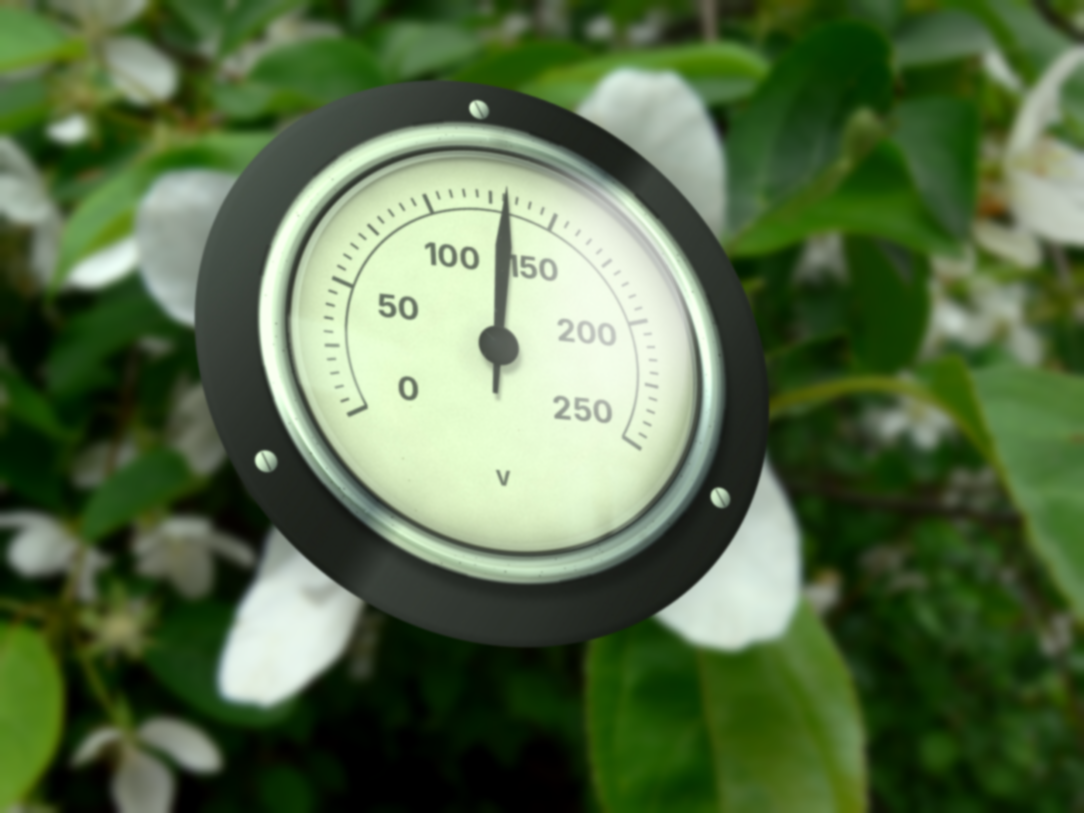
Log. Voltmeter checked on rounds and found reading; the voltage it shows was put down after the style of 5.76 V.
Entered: 130 V
